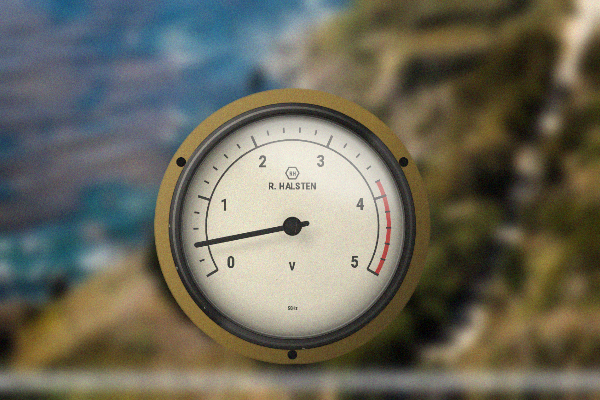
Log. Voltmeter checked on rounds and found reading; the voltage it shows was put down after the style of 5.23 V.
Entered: 0.4 V
